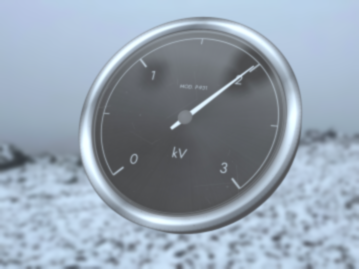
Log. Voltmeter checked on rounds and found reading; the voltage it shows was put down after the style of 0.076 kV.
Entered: 2 kV
